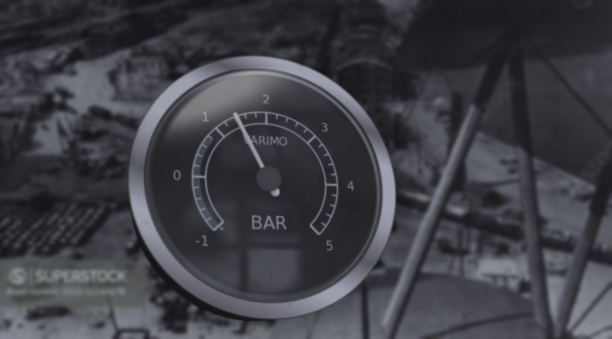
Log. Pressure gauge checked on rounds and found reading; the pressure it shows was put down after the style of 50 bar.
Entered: 1.4 bar
